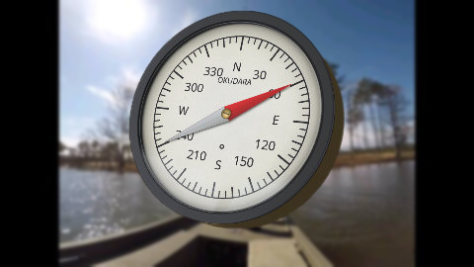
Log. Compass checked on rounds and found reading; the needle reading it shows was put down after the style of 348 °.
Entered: 60 °
